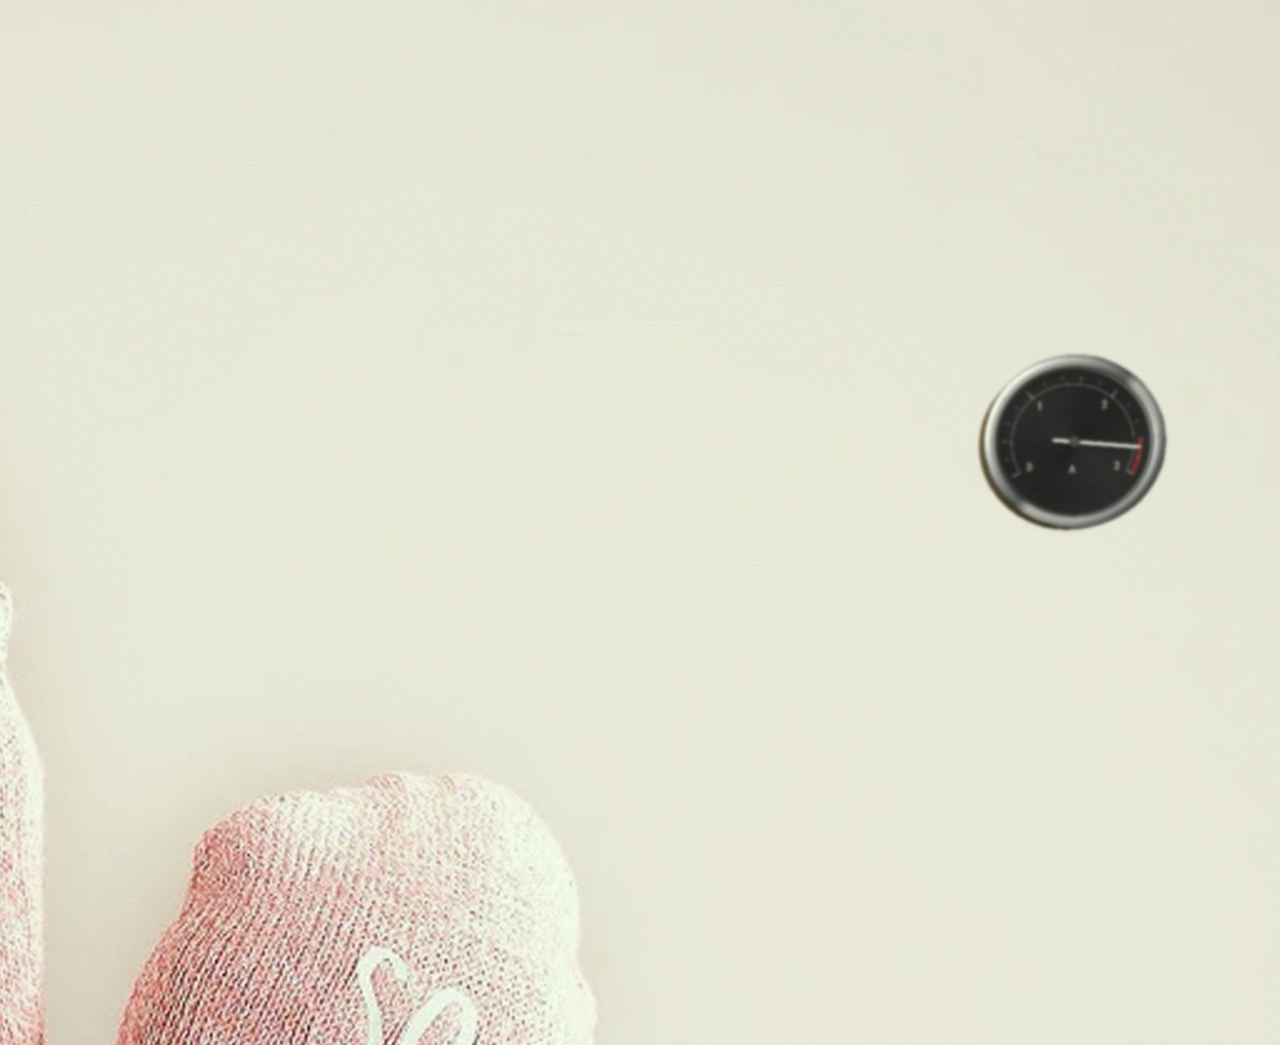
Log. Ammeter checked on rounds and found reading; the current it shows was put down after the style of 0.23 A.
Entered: 2.7 A
